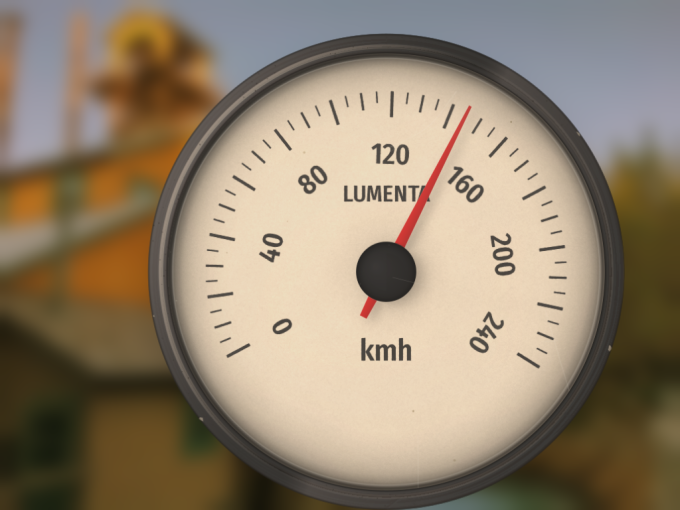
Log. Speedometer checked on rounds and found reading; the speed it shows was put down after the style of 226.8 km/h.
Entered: 145 km/h
